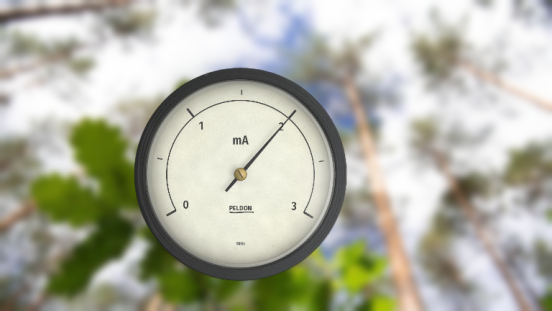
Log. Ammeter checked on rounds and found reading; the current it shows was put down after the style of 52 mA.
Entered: 2 mA
